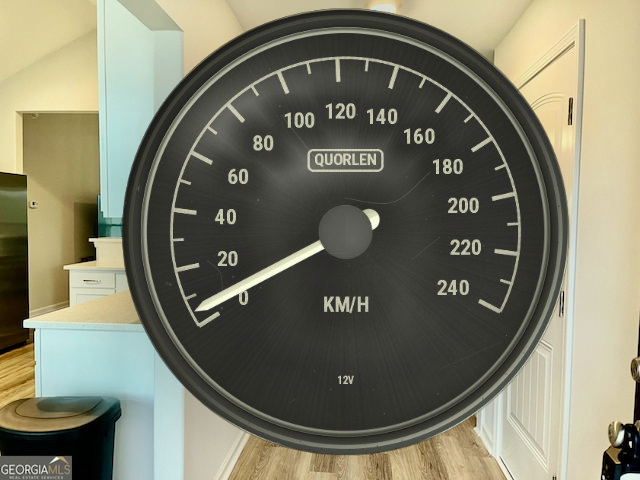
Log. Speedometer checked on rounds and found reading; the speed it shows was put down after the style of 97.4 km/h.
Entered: 5 km/h
